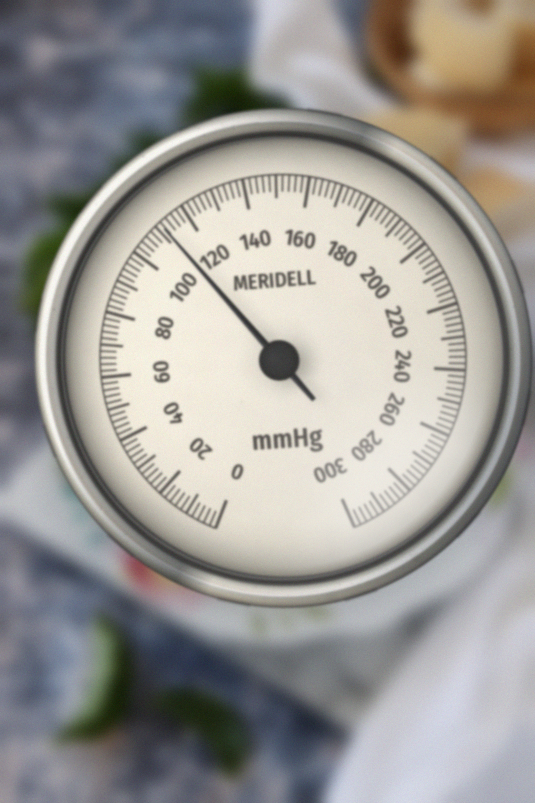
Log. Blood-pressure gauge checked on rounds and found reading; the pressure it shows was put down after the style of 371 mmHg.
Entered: 112 mmHg
